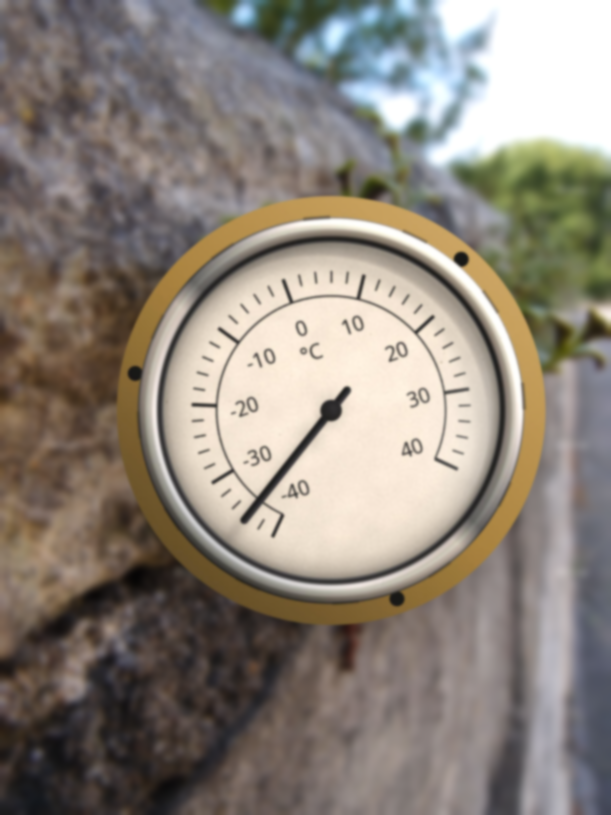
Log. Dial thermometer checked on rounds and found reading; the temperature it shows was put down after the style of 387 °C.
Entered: -36 °C
